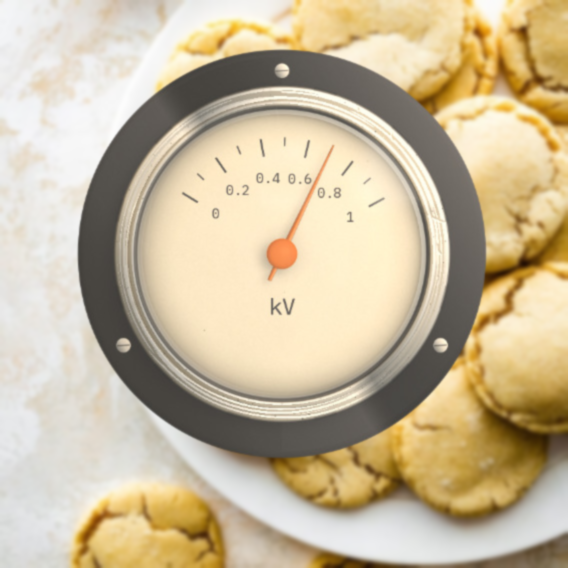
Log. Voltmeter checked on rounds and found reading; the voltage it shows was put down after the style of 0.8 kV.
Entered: 0.7 kV
